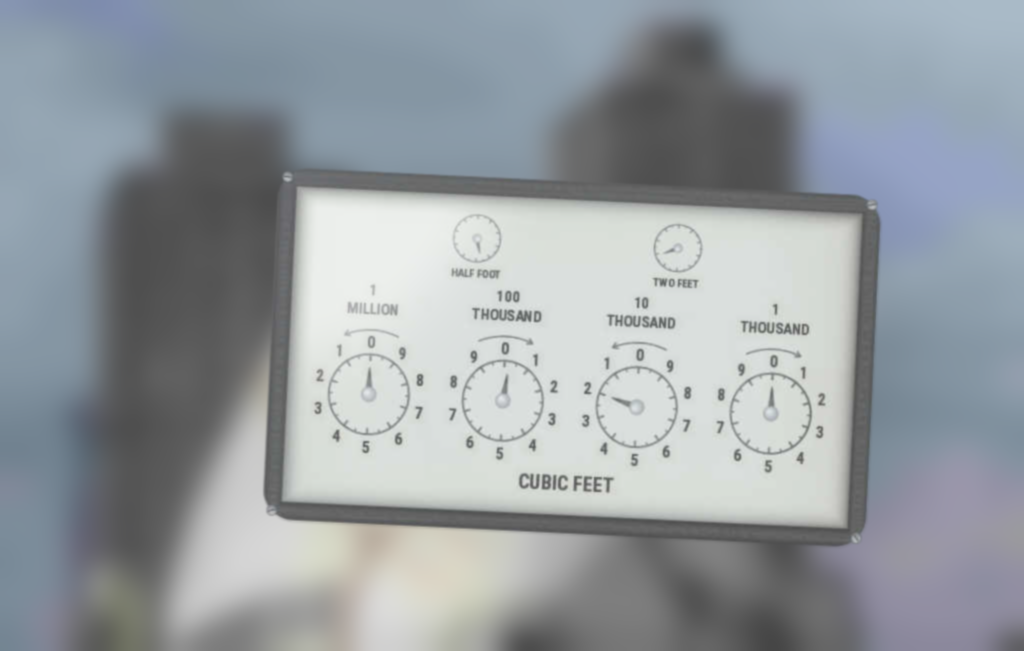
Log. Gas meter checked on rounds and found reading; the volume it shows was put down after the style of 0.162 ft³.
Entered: 2000 ft³
